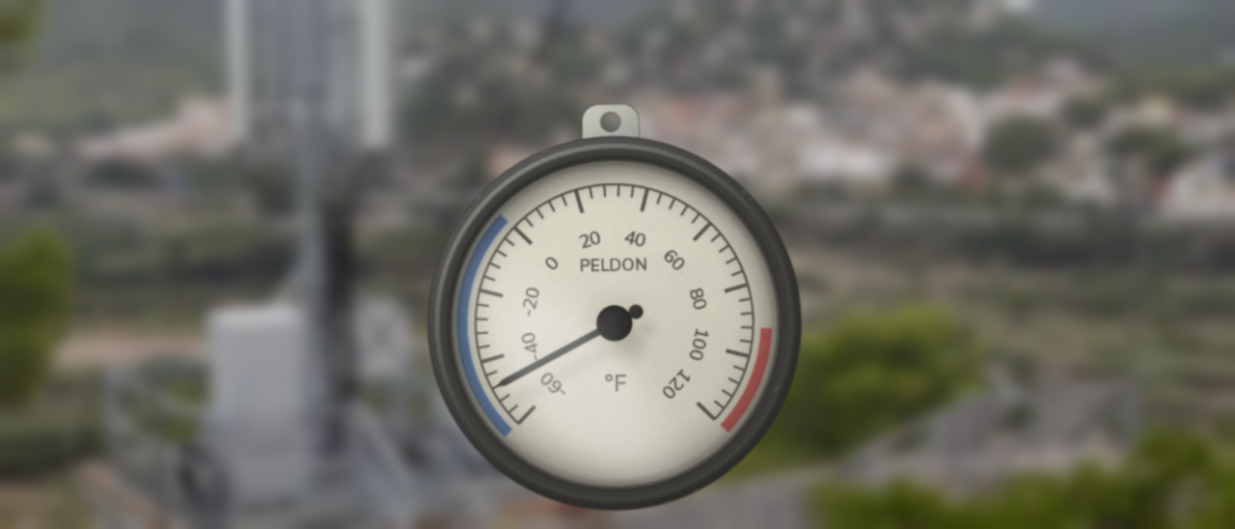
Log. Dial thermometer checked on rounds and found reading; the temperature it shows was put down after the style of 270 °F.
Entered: -48 °F
